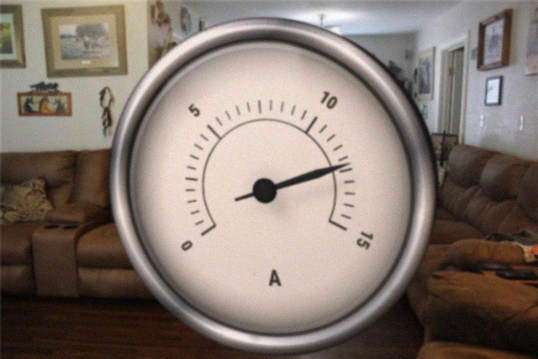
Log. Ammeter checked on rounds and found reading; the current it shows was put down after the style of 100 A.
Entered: 12.25 A
